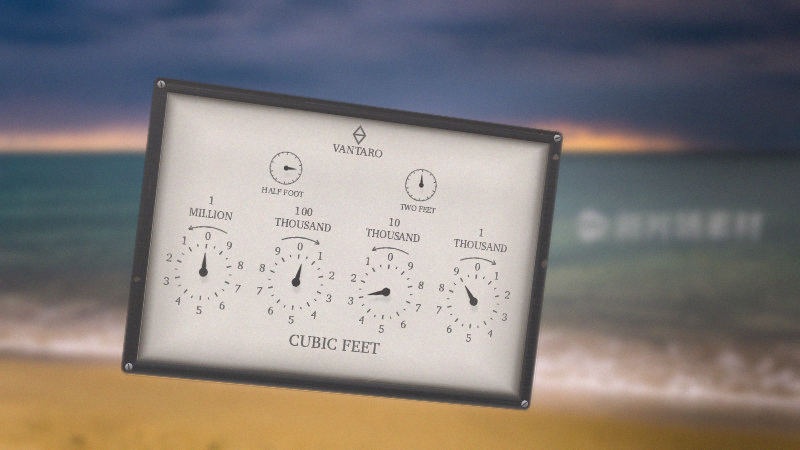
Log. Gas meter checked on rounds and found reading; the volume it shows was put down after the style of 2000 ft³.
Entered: 2900 ft³
